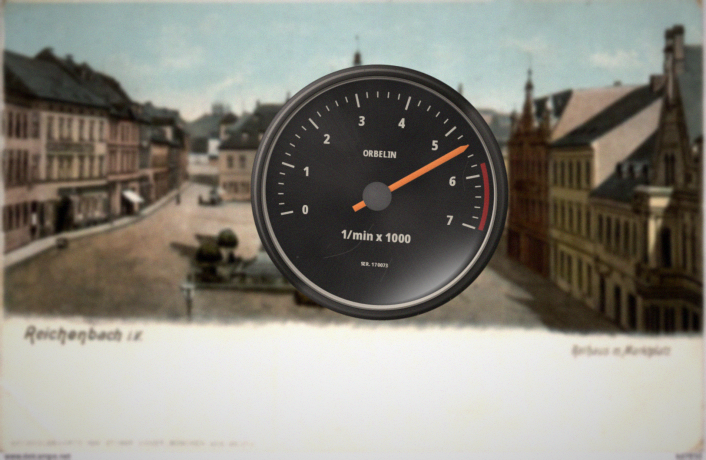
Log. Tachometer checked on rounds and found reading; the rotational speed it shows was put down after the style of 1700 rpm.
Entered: 5400 rpm
